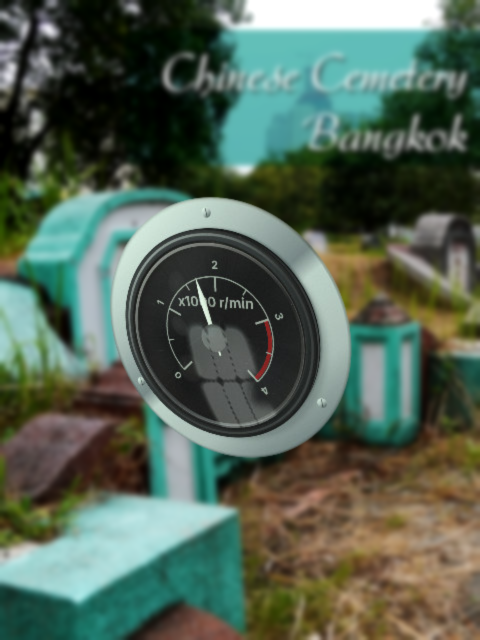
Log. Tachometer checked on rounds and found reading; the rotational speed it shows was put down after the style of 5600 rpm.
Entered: 1750 rpm
